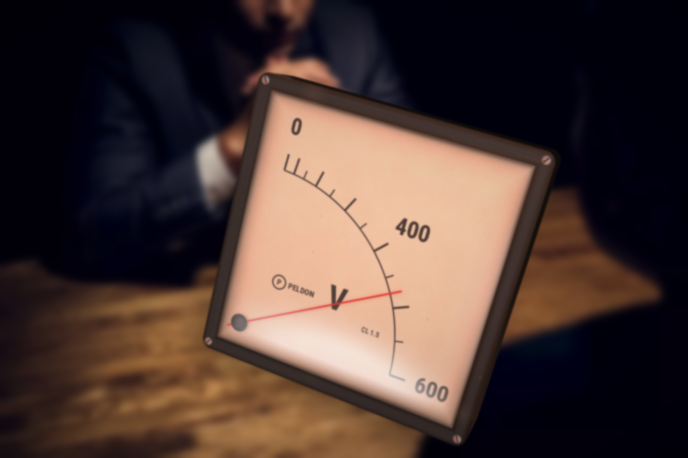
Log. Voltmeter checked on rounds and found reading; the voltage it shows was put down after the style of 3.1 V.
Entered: 475 V
